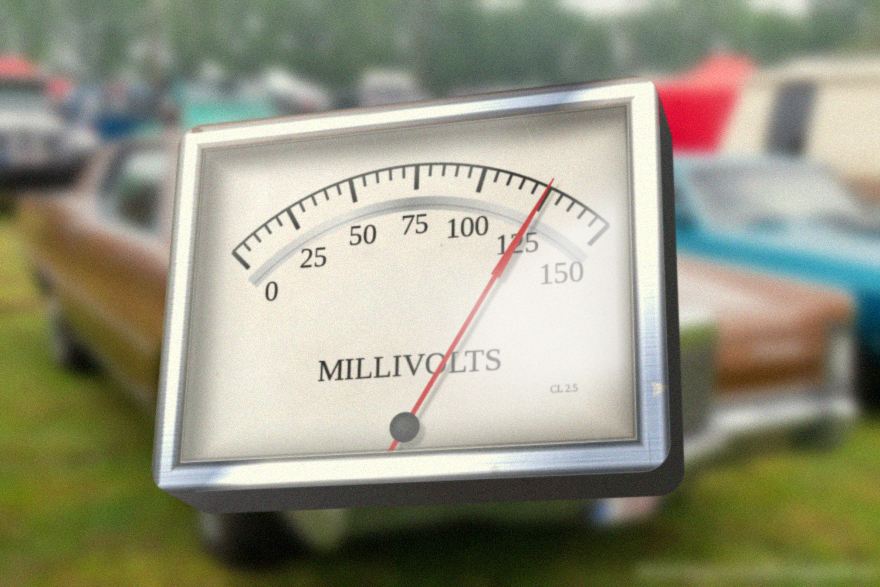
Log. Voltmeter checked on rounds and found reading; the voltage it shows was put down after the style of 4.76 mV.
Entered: 125 mV
